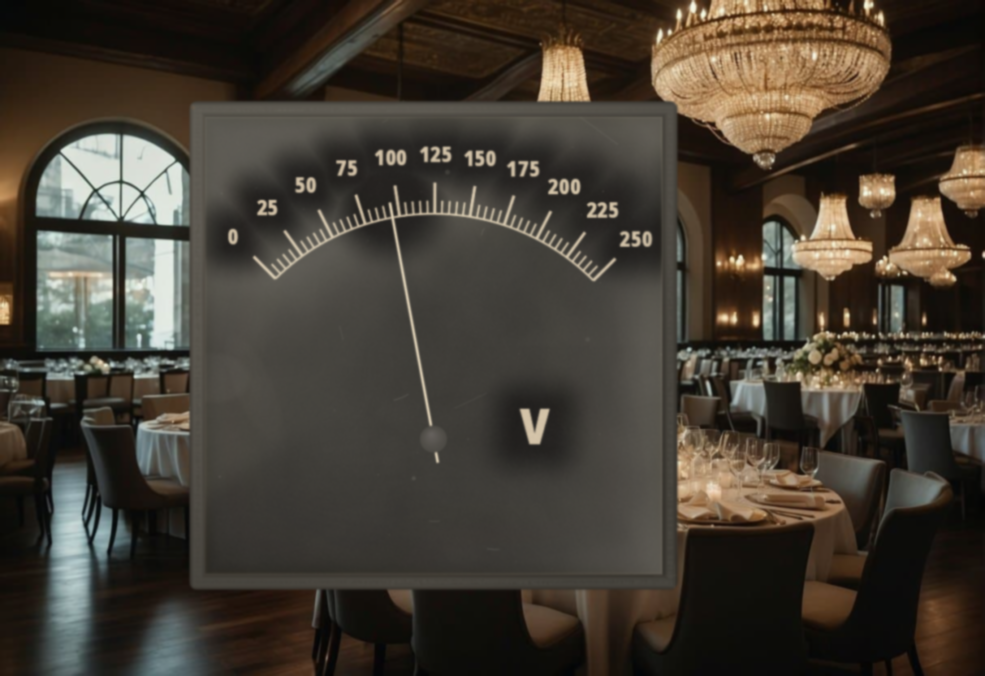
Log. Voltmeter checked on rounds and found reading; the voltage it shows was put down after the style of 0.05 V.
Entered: 95 V
